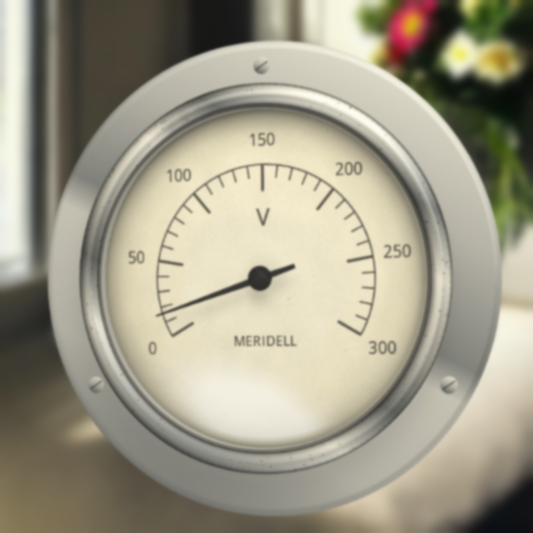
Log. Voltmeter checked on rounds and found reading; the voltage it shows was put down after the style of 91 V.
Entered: 15 V
